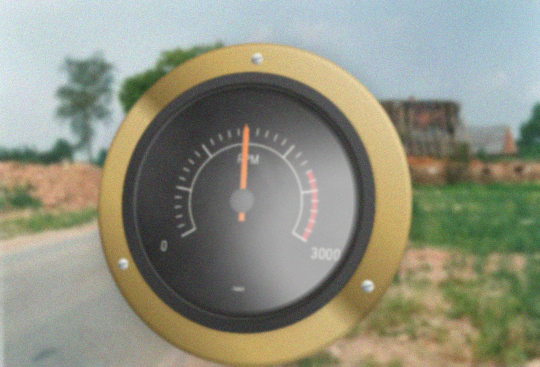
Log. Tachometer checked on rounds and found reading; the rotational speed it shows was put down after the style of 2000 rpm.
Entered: 1500 rpm
